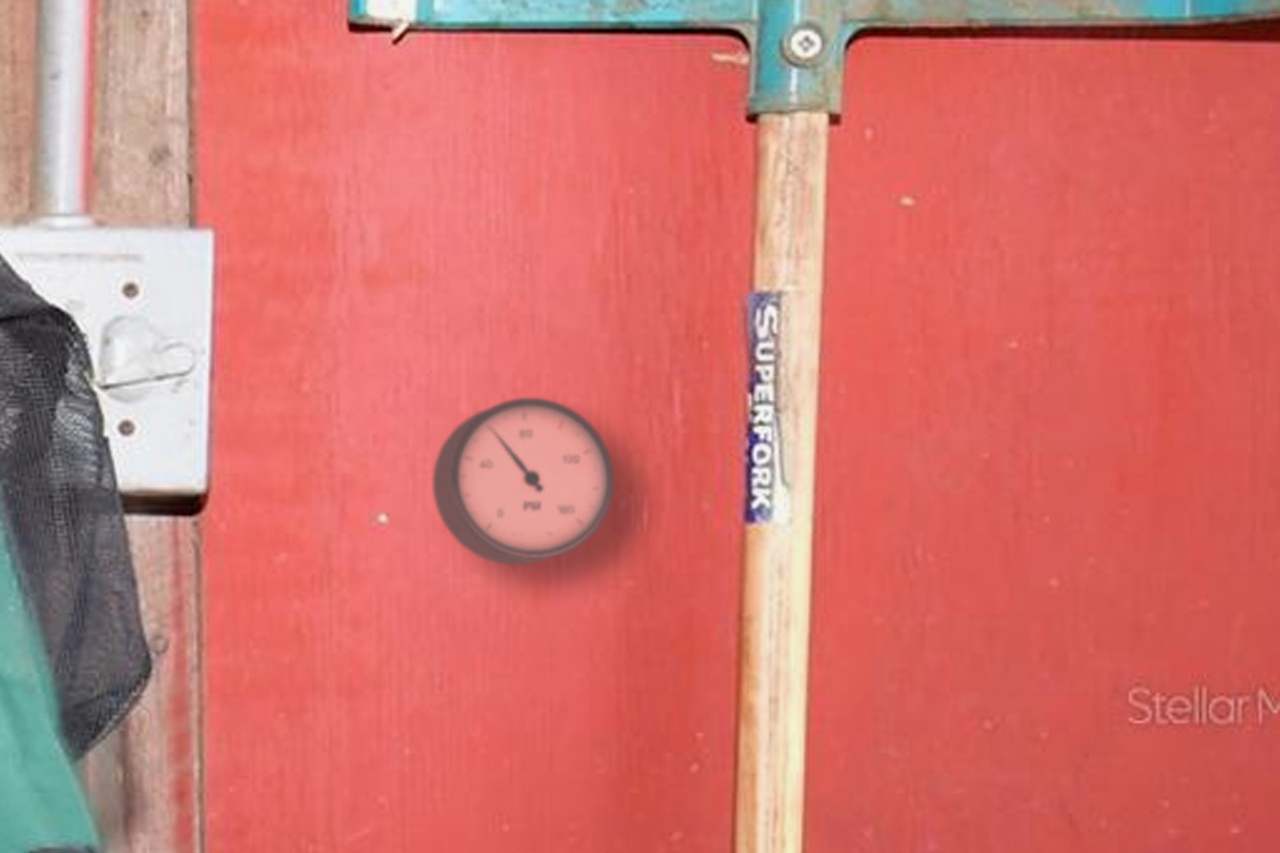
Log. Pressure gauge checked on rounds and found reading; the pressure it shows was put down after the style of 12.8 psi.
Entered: 60 psi
